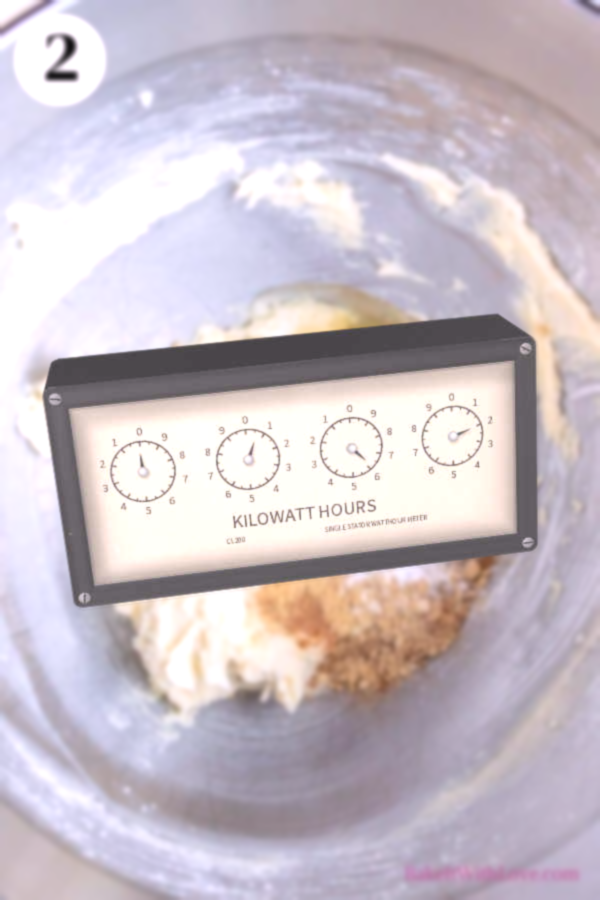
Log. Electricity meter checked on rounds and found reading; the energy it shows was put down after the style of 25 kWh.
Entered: 62 kWh
